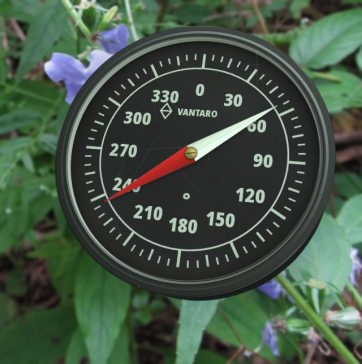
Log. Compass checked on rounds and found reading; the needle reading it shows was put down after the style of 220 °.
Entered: 235 °
